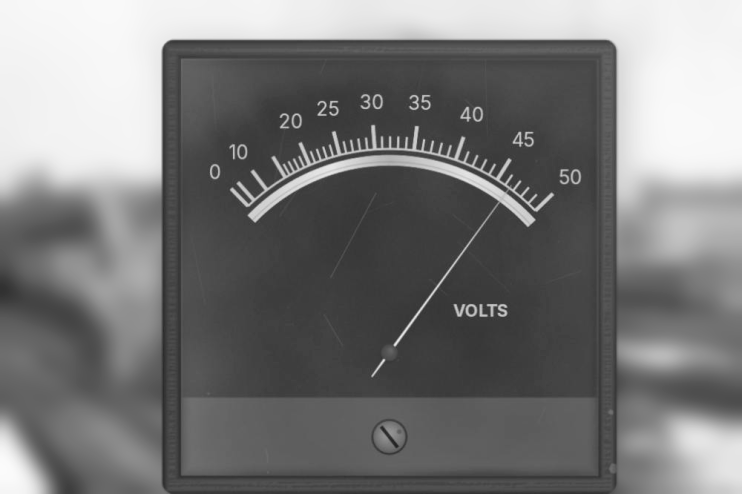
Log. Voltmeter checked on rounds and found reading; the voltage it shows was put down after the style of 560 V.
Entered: 46.5 V
